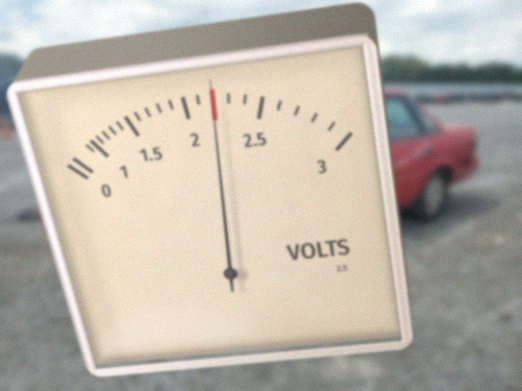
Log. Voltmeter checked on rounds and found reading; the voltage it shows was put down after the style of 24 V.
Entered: 2.2 V
